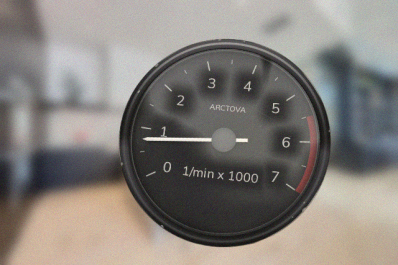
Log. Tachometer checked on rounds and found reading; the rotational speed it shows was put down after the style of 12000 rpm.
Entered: 750 rpm
